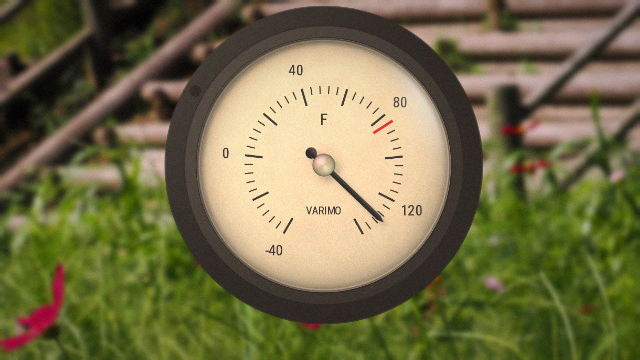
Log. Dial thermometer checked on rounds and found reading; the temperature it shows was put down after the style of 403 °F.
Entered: 130 °F
